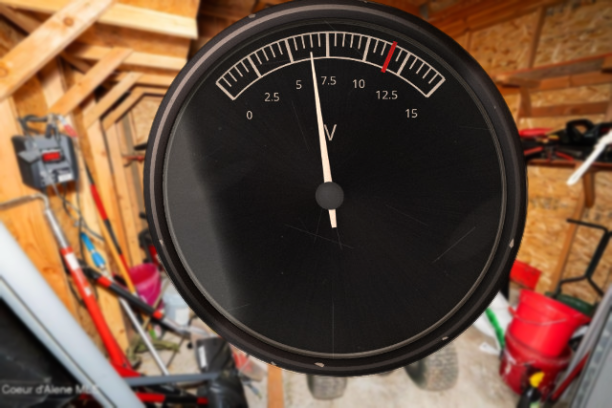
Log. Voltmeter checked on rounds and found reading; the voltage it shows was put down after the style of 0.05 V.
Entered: 6.5 V
